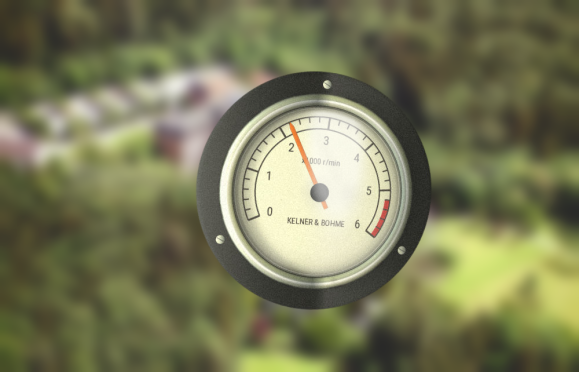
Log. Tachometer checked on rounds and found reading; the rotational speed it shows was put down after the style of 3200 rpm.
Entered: 2200 rpm
